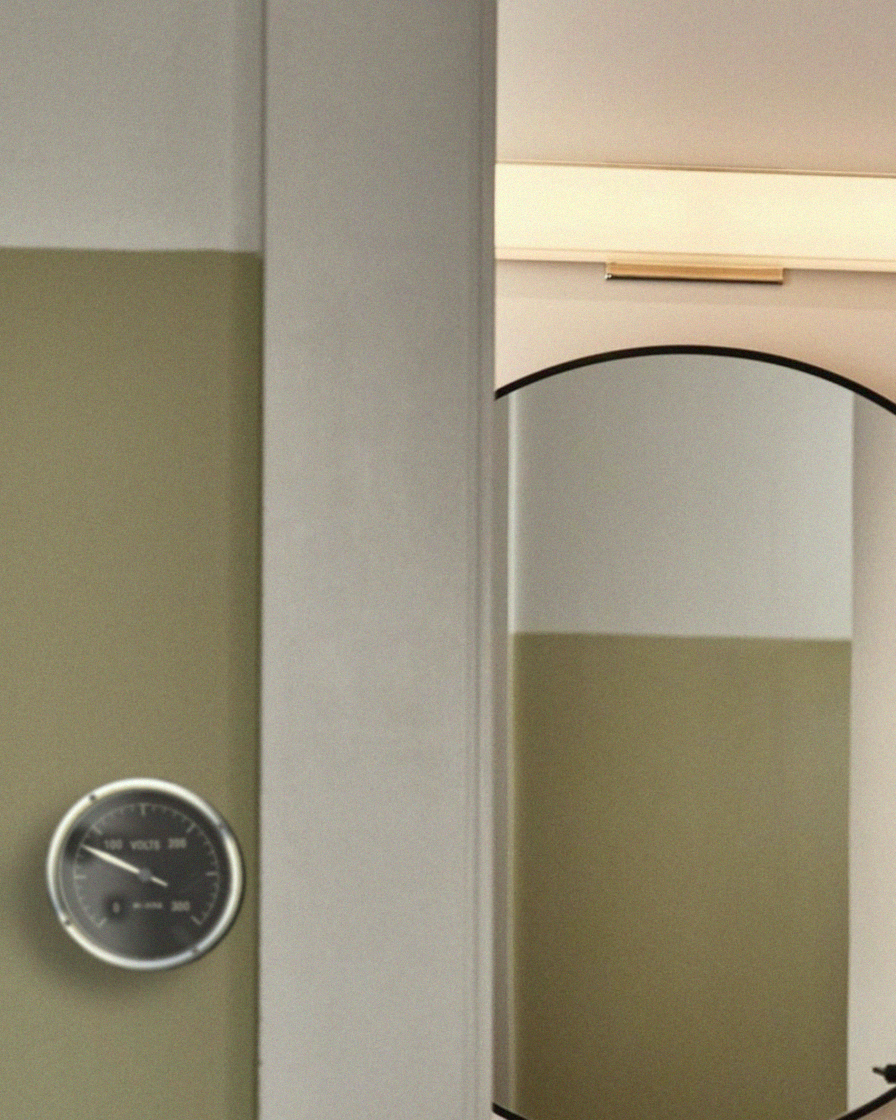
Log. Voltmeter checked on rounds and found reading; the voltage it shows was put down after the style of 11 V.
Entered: 80 V
